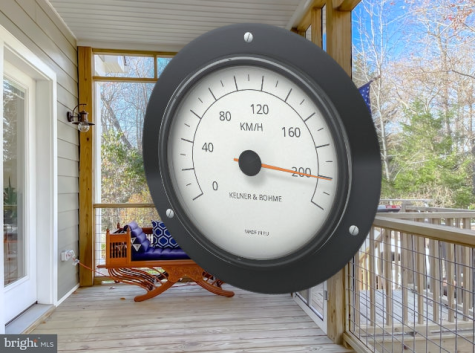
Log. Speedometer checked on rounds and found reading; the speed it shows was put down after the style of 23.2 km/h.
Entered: 200 km/h
